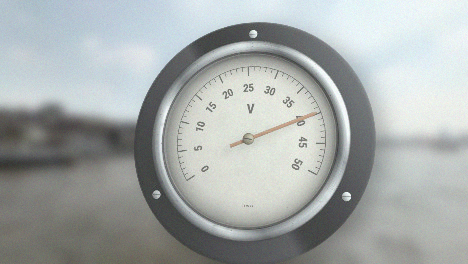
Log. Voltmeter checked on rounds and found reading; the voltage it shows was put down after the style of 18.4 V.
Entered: 40 V
